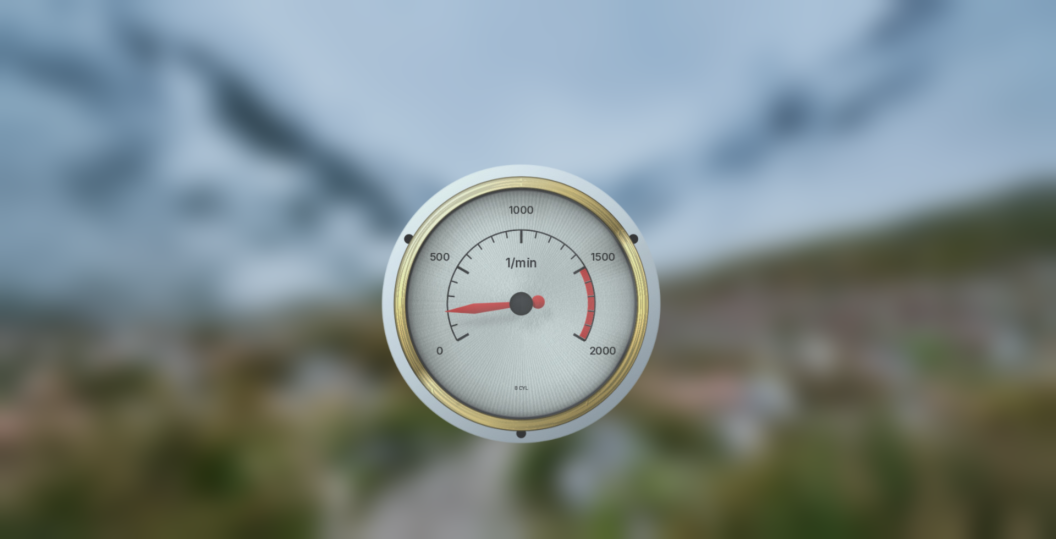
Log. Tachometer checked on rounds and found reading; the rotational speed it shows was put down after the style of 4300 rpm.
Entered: 200 rpm
